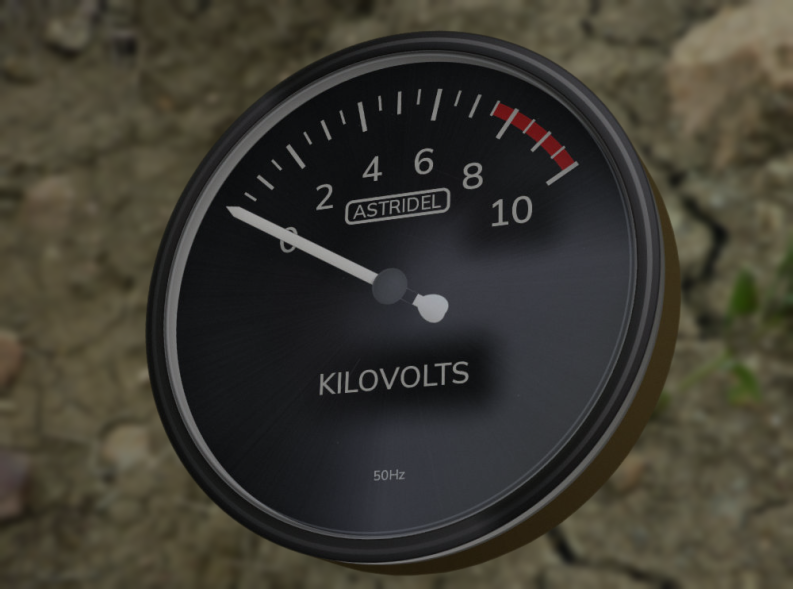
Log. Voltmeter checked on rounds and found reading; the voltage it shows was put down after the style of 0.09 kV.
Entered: 0 kV
